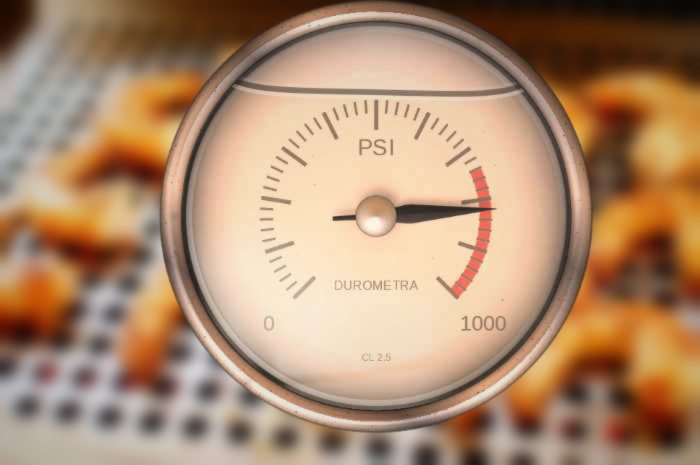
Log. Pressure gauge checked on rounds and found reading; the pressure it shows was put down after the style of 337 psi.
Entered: 820 psi
